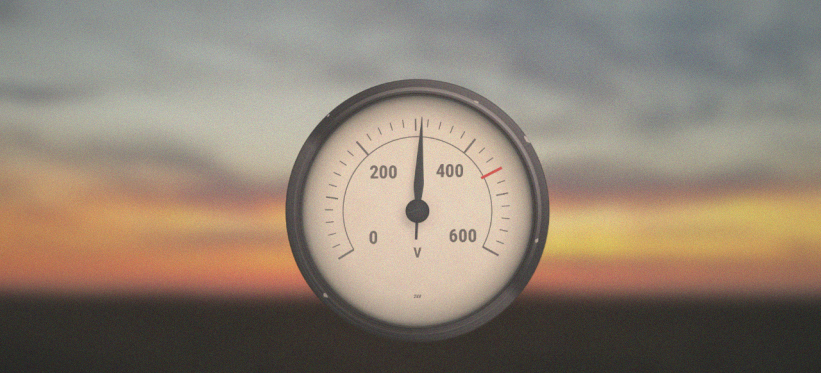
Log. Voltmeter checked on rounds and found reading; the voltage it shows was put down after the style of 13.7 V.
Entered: 310 V
